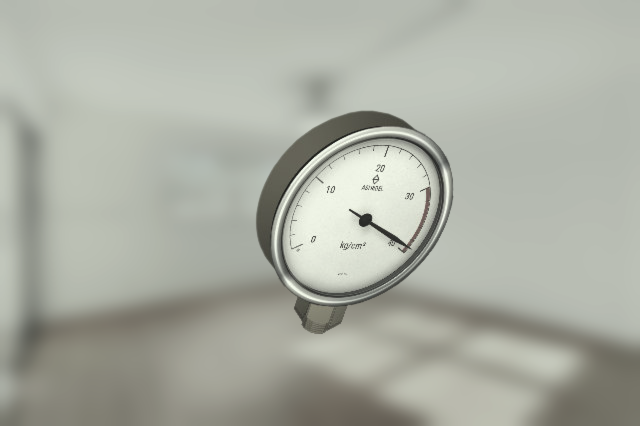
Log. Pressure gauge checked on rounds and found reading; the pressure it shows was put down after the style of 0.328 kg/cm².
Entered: 39 kg/cm²
